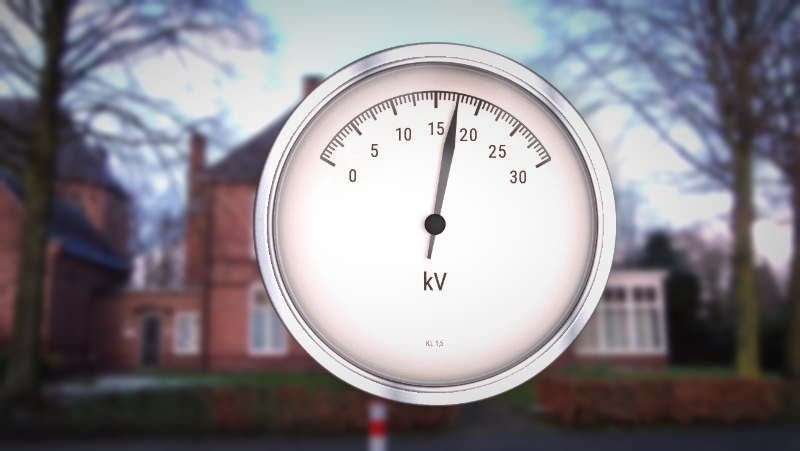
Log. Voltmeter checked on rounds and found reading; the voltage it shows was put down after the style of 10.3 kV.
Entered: 17.5 kV
